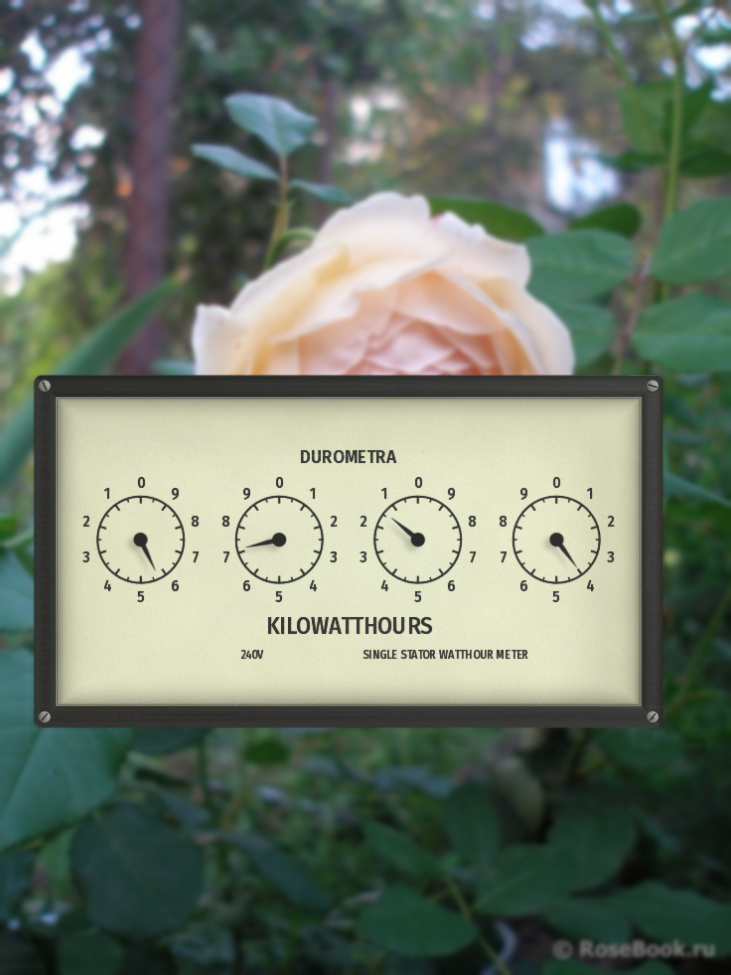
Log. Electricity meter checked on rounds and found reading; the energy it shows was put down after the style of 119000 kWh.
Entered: 5714 kWh
